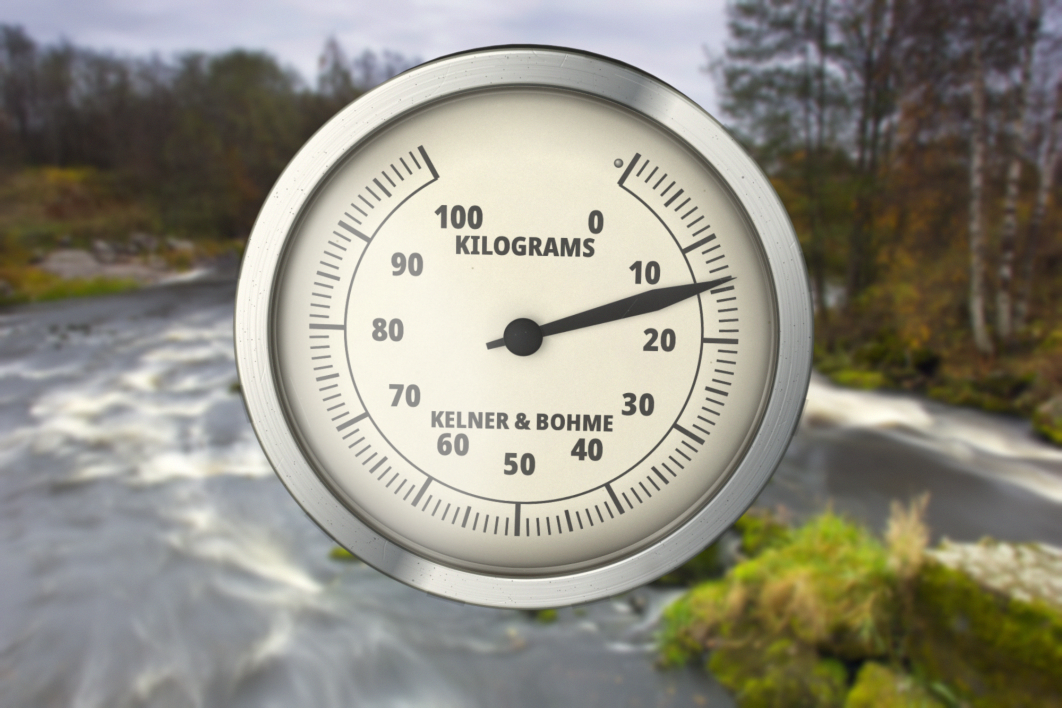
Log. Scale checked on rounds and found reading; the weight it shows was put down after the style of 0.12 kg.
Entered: 14 kg
